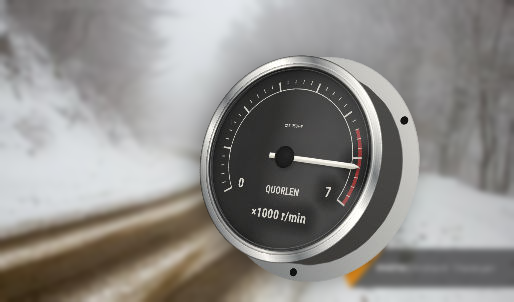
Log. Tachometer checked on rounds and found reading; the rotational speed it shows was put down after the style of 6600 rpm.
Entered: 6200 rpm
